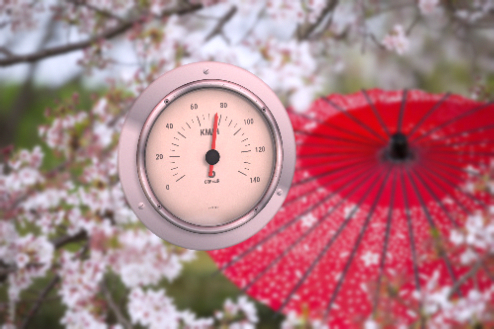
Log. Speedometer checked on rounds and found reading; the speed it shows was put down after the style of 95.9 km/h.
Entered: 75 km/h
